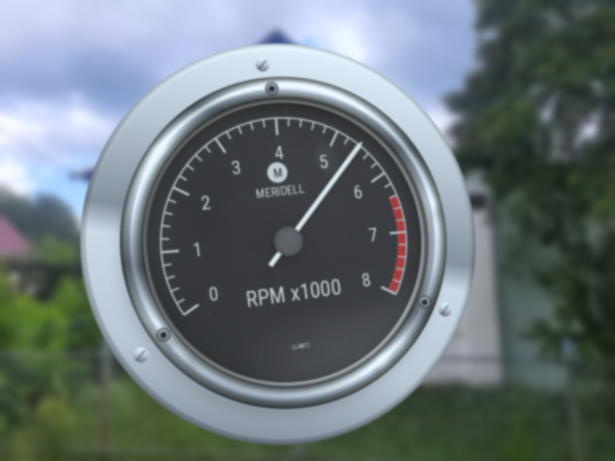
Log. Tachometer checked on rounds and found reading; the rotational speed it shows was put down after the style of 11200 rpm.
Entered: 5400 rpm
